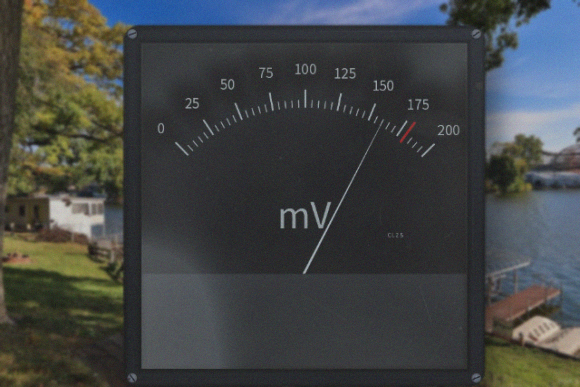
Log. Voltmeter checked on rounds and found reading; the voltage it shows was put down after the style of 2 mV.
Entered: 160 mV
